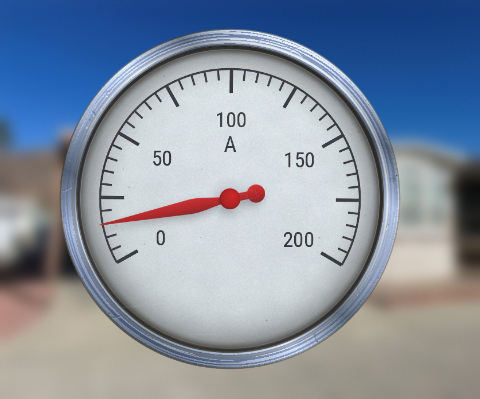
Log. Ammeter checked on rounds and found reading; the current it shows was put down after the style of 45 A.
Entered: 15 A
